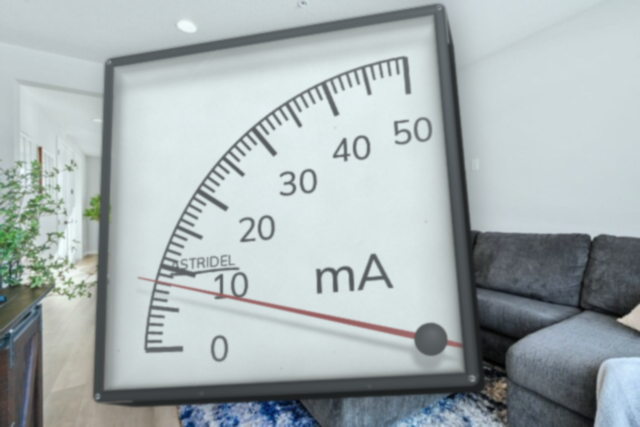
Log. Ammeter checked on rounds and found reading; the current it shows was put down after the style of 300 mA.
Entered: 8 mA
